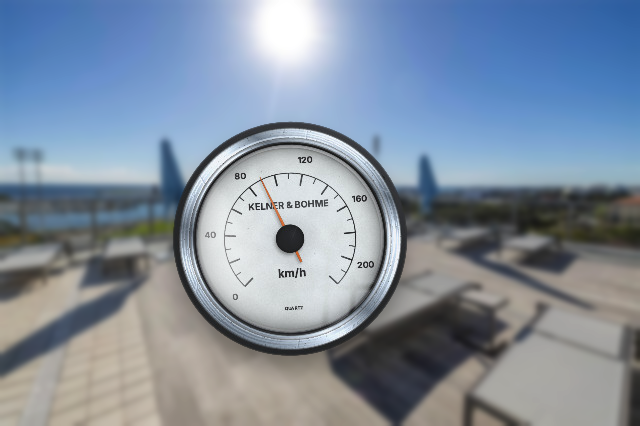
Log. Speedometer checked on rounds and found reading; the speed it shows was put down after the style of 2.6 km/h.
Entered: 90 km/h
